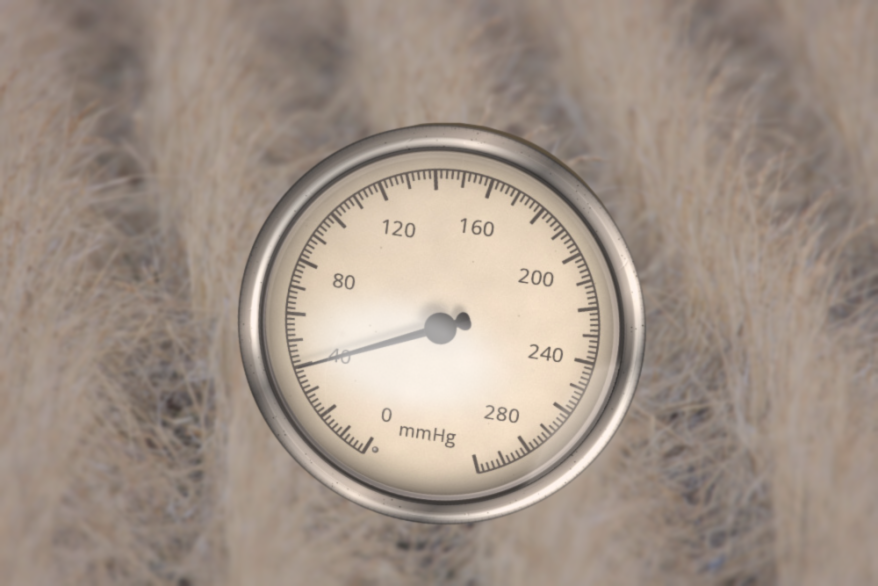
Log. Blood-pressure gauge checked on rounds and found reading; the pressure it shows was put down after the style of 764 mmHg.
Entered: 40 mmHg
